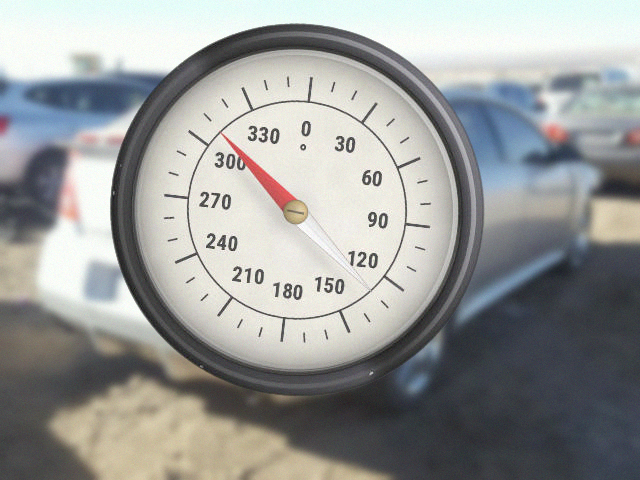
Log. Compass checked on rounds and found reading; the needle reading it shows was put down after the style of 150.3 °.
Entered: 310 °
